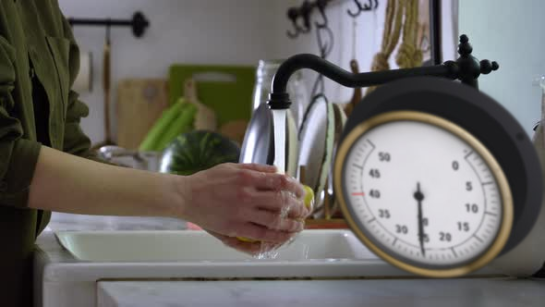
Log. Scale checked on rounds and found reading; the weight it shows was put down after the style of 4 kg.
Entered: 25 kg
